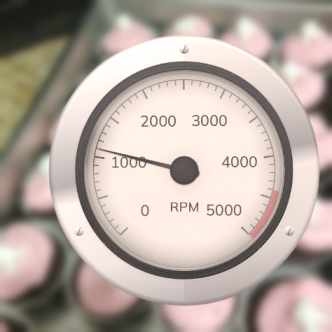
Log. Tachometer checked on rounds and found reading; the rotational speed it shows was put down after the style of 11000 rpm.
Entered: 1100 rpm
